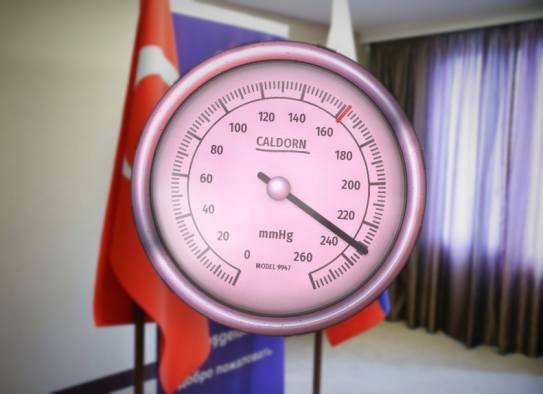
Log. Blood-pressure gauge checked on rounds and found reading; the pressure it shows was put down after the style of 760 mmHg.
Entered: 232 mmHg
